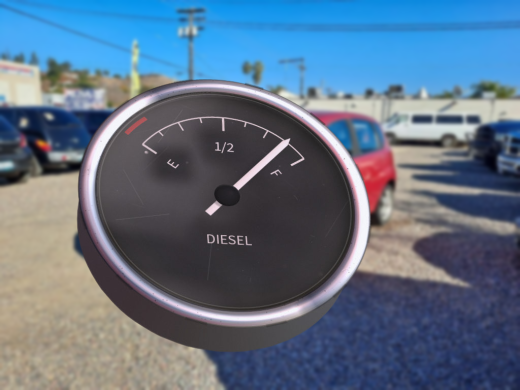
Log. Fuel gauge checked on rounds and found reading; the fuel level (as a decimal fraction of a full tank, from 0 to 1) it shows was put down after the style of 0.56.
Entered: 0.875
